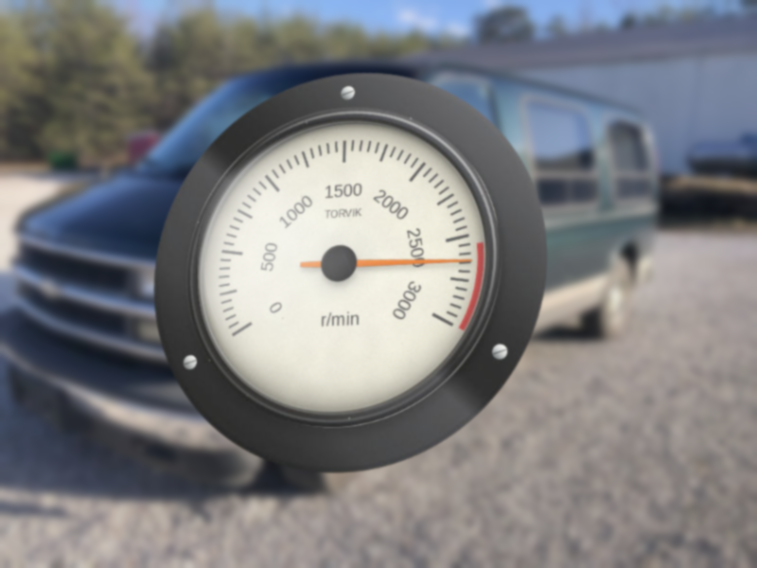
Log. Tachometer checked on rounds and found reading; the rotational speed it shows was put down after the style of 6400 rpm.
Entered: 2650 rpm
